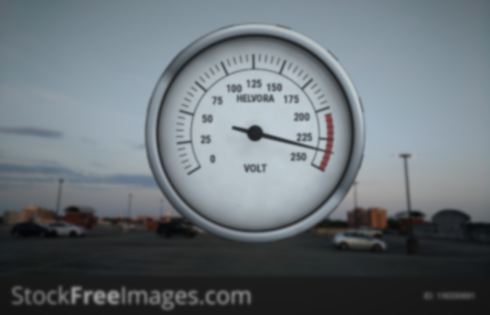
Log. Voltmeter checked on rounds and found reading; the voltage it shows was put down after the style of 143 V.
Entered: 235 V
